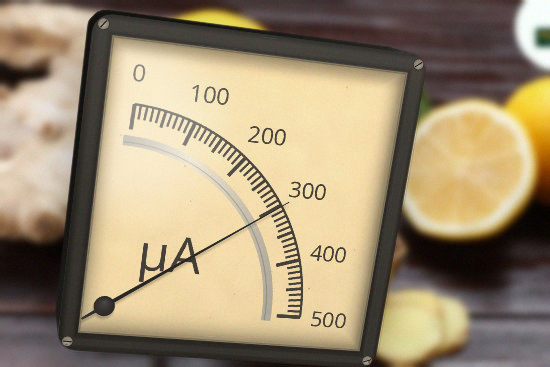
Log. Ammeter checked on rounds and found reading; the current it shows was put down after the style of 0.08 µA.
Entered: 300 µA
